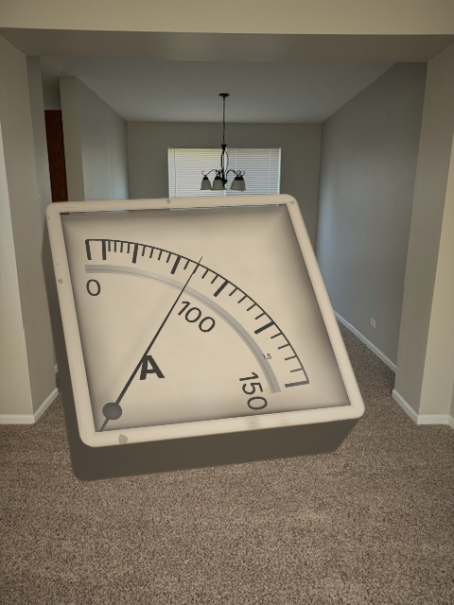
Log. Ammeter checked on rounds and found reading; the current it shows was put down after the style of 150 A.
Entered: 85 A
